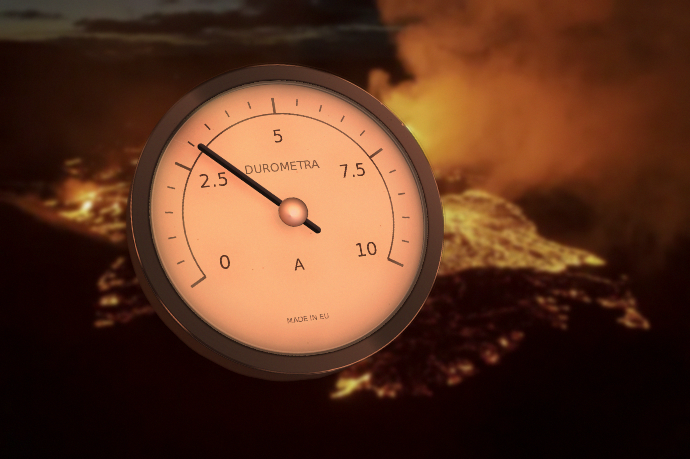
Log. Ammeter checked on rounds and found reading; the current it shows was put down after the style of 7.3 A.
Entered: 3 A
